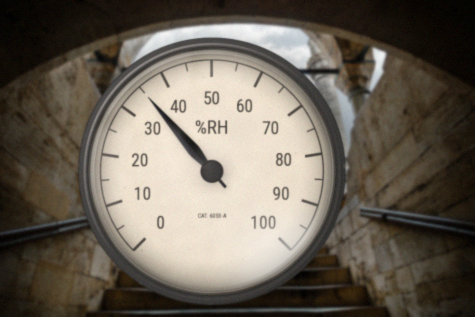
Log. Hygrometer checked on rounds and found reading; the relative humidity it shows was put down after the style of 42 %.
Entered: 35 %
